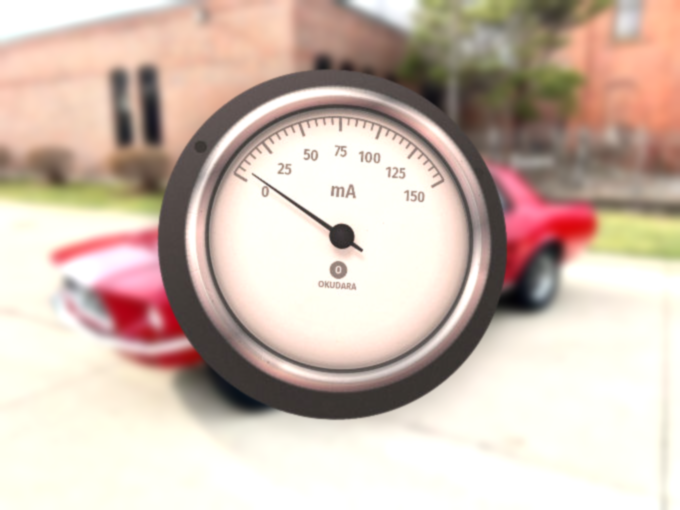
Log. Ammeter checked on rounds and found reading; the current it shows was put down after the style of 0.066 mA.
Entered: 5 mA
